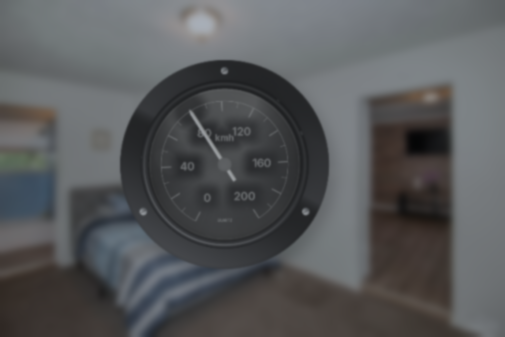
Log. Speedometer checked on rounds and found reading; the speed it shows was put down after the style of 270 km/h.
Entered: 80 km/h
